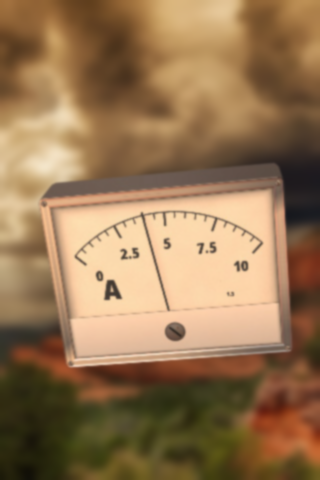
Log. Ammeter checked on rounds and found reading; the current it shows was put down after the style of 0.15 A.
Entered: 4 A
